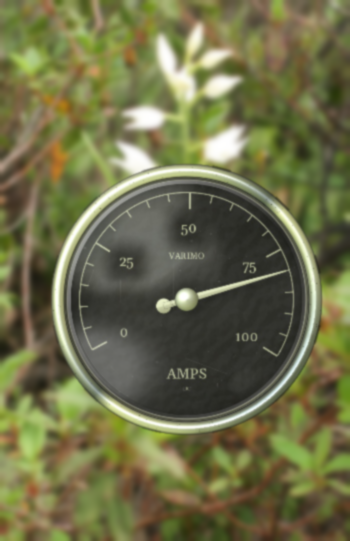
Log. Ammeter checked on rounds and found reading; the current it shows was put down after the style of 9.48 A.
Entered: 80 A
